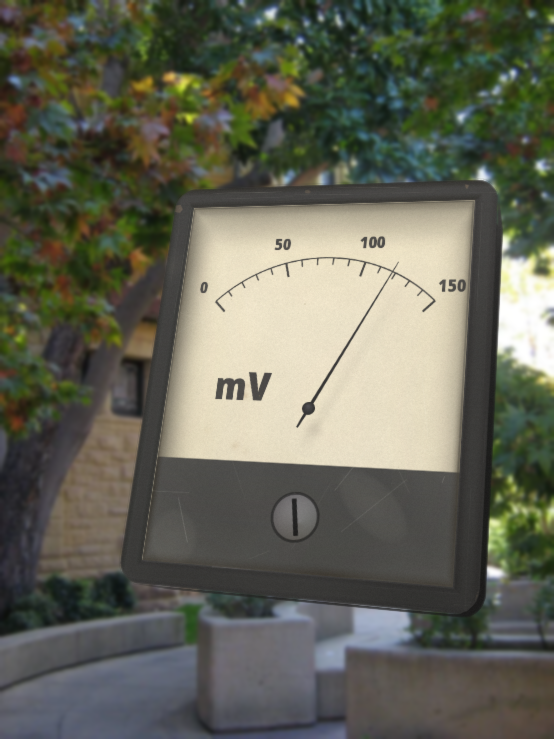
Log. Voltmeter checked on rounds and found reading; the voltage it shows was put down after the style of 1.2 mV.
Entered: 120 mV
